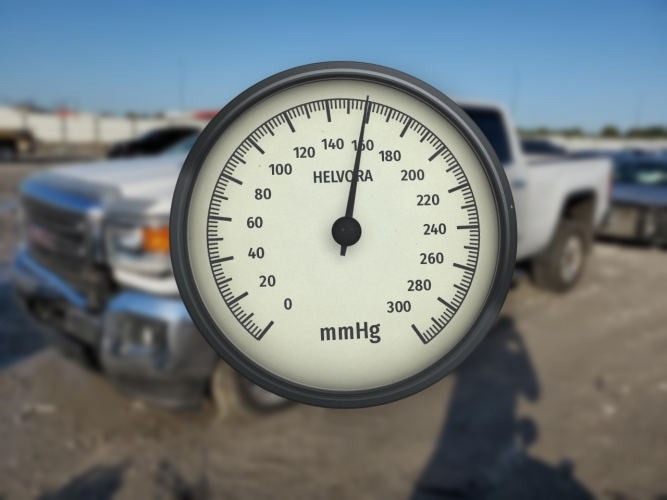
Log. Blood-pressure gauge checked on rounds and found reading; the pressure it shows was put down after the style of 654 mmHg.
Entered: 158 mmHg
